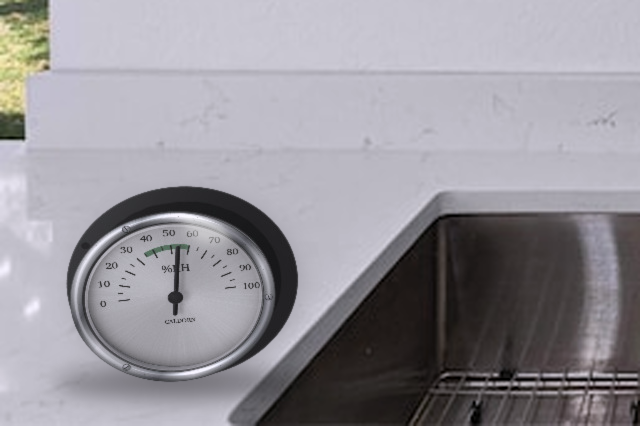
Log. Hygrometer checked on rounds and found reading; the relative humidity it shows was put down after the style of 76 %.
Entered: 55 %
